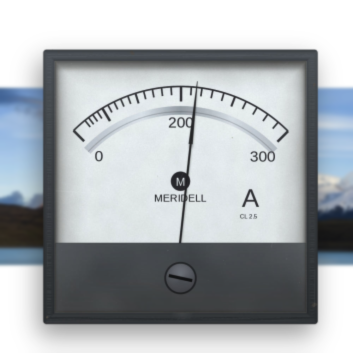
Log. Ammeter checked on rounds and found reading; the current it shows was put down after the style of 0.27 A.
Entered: 215 A
